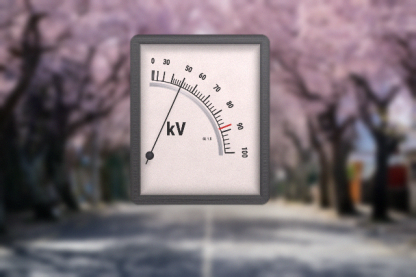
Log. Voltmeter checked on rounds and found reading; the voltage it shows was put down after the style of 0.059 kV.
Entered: 50 kV
